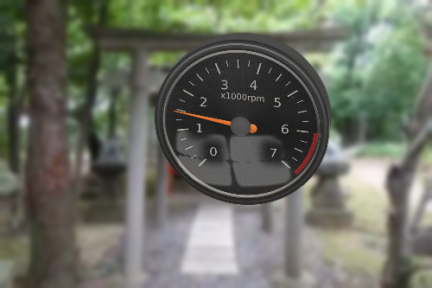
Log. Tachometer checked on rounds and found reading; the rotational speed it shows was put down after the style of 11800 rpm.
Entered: 1500 rpm
